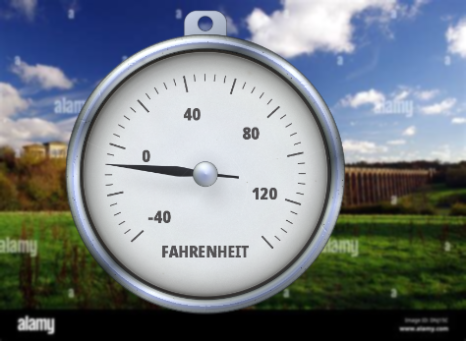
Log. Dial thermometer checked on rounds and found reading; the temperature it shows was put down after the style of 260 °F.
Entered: -8 °F
